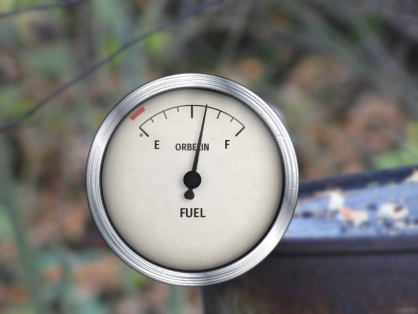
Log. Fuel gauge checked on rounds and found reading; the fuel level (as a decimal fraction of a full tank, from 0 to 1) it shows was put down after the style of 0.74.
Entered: 0.625
